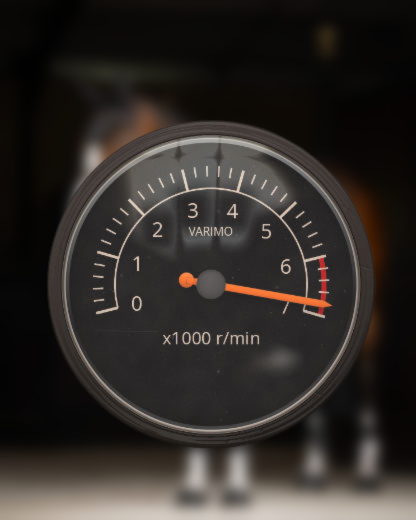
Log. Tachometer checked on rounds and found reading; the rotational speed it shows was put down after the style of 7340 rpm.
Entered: 6800 rpm
